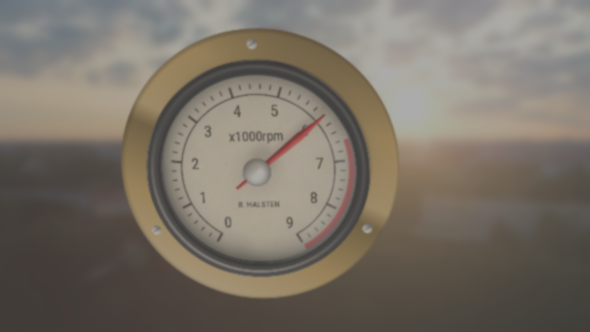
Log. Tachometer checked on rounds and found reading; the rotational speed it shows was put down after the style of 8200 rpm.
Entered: 6000 rpm
